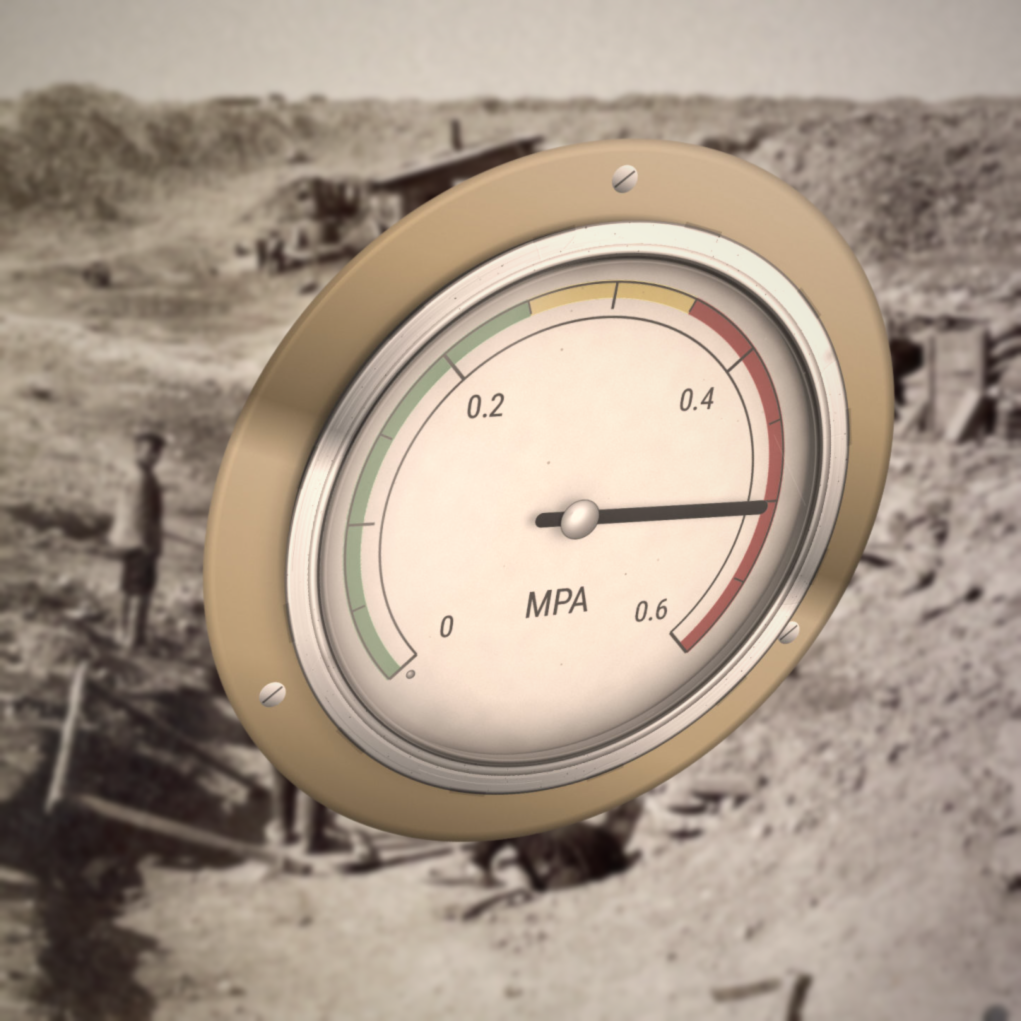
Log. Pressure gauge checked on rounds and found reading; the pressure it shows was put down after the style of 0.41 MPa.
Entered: 0.5 MPa
